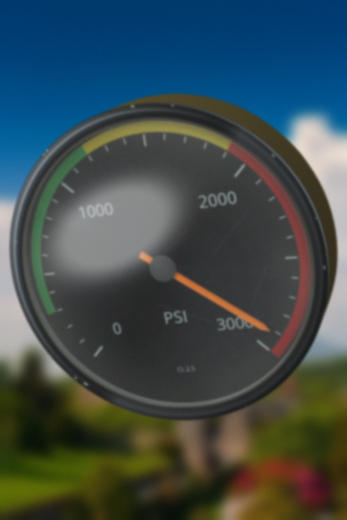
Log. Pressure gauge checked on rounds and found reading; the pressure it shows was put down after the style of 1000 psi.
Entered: 2900 psi
